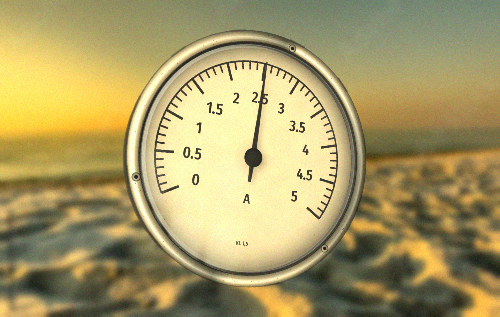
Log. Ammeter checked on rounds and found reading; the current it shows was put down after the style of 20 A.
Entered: 2.5 A
